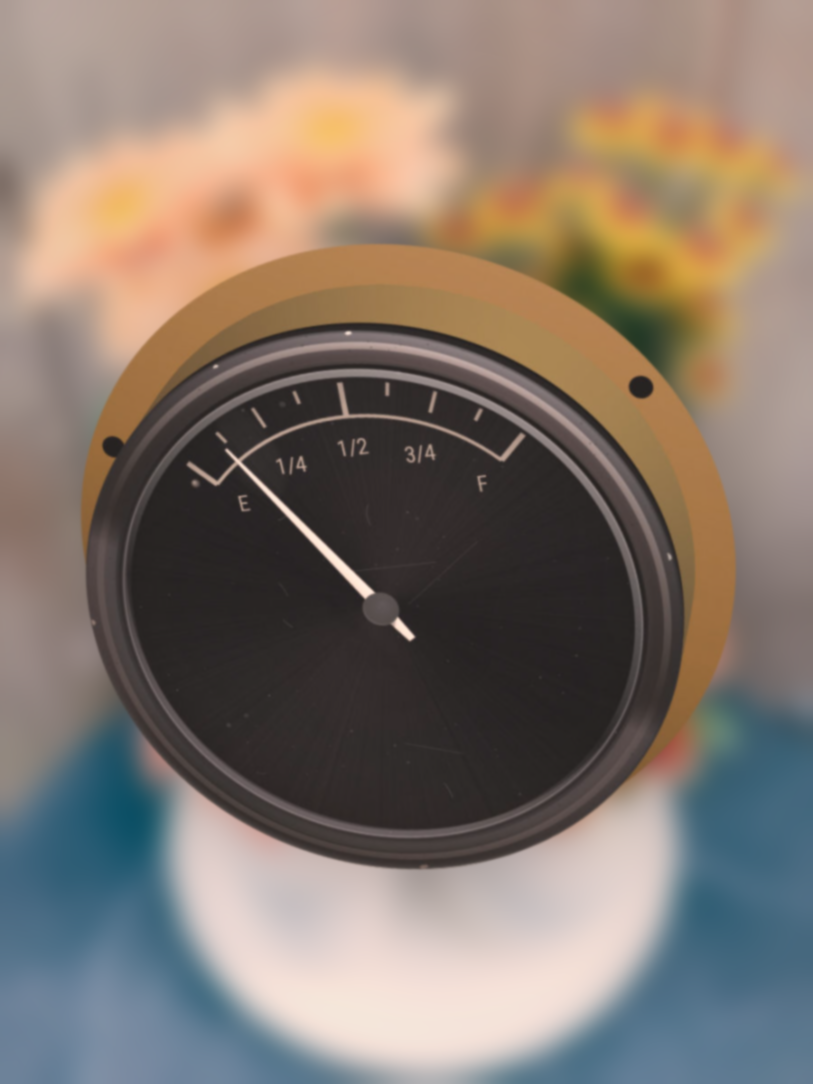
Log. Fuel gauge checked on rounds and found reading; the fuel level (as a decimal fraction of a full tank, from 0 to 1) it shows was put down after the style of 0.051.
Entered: 0.125
